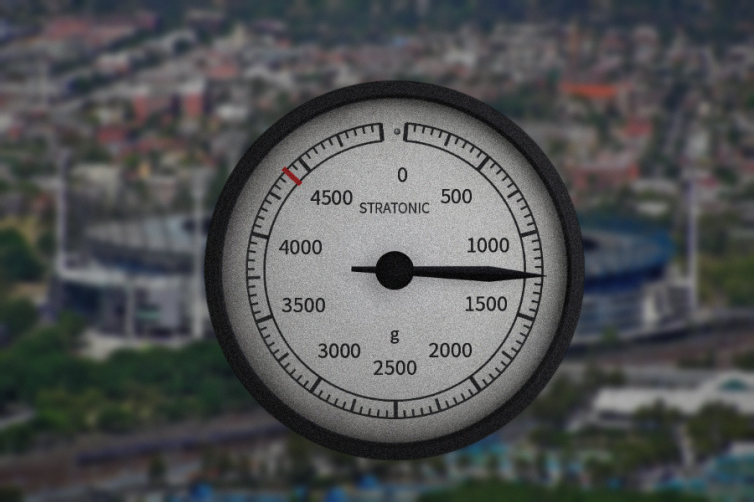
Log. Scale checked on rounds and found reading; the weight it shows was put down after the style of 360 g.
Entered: 1250 g
